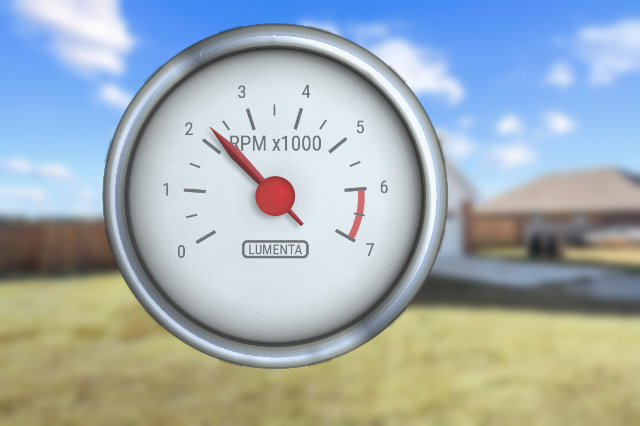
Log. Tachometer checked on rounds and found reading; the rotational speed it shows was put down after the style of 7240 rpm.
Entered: 2250 rpm
